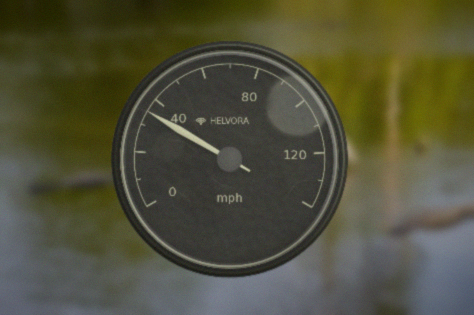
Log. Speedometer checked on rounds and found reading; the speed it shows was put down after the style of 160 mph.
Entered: 35 mph
